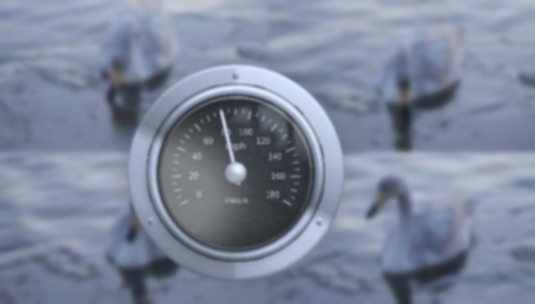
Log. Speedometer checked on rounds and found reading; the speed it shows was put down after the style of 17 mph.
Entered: 80 mph
